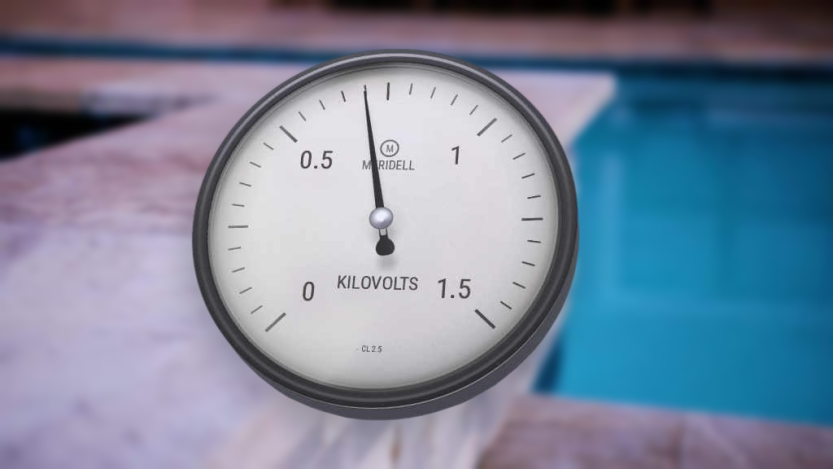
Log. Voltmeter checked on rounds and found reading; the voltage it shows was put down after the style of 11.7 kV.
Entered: 0.7 kV
